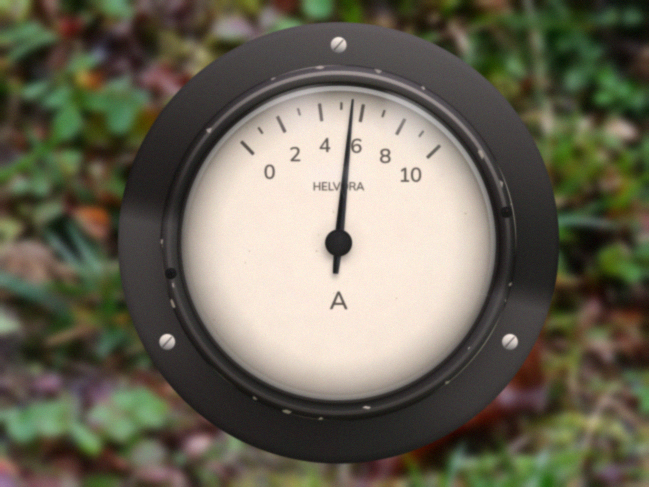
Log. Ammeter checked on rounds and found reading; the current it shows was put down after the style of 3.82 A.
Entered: 5.5 A
